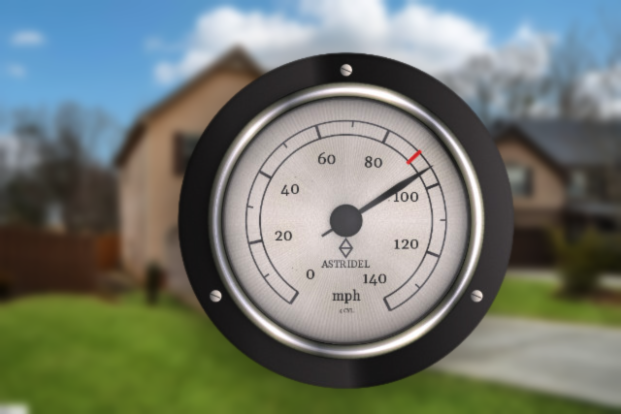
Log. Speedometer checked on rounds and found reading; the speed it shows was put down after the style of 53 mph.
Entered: 95 mph
